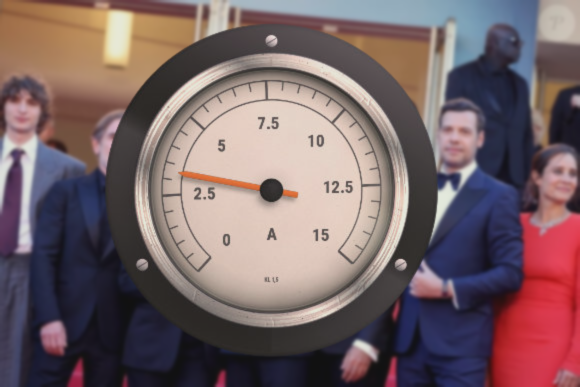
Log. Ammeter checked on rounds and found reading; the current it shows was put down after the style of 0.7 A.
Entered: 3.25 A
